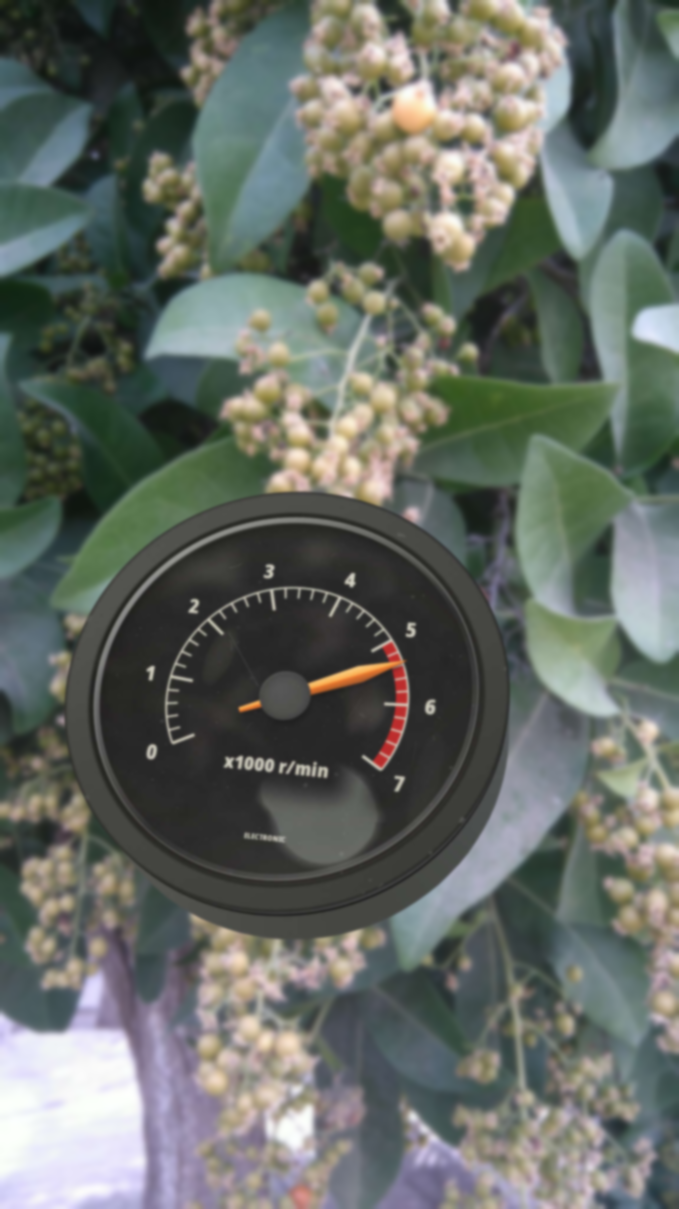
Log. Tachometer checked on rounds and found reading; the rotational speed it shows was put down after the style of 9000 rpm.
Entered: 5400 rpm
